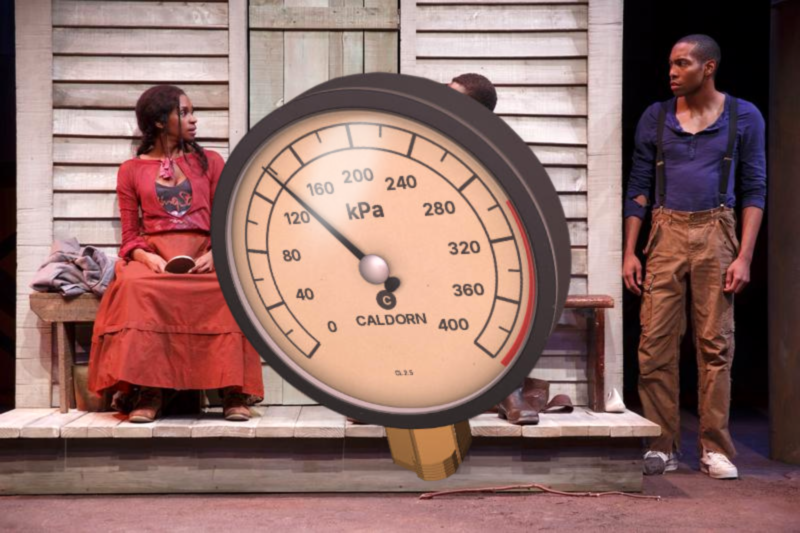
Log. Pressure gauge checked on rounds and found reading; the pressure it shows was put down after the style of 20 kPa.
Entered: 140 kPa
